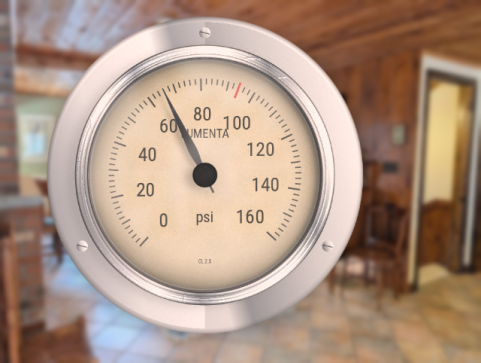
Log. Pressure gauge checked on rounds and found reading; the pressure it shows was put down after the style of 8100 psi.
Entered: 66 psi
